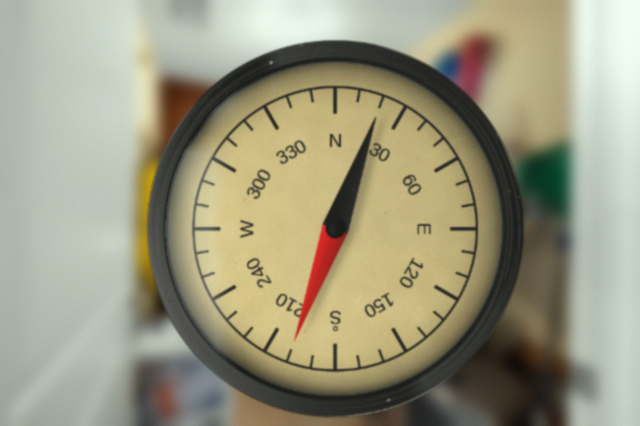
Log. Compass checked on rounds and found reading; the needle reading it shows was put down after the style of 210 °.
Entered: 200 °
